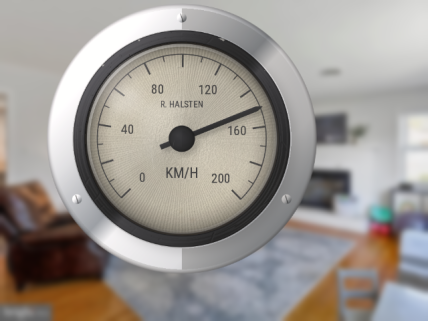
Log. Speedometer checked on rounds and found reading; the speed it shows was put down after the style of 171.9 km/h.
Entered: 150 km/h
